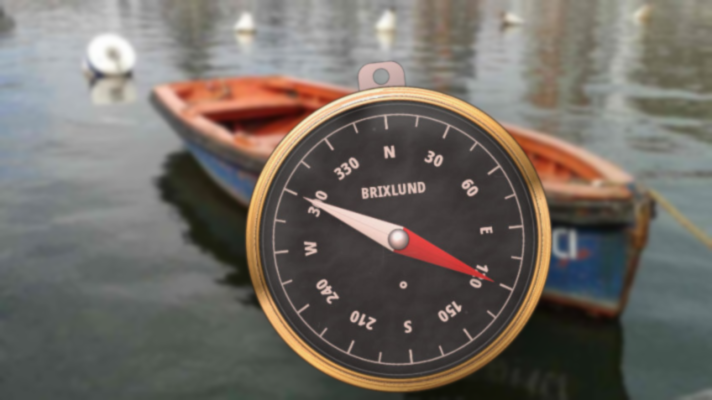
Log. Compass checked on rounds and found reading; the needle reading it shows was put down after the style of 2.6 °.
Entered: 120 °
